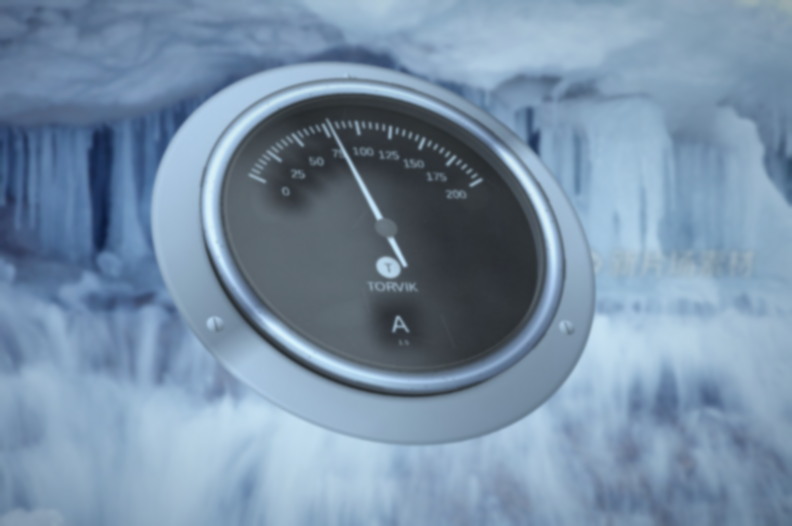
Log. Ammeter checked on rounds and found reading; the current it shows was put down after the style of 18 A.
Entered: 75 A
